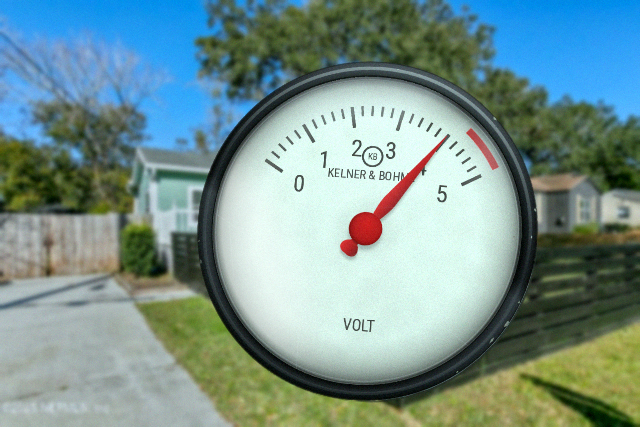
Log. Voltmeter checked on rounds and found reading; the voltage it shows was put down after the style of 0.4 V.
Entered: 4 V
